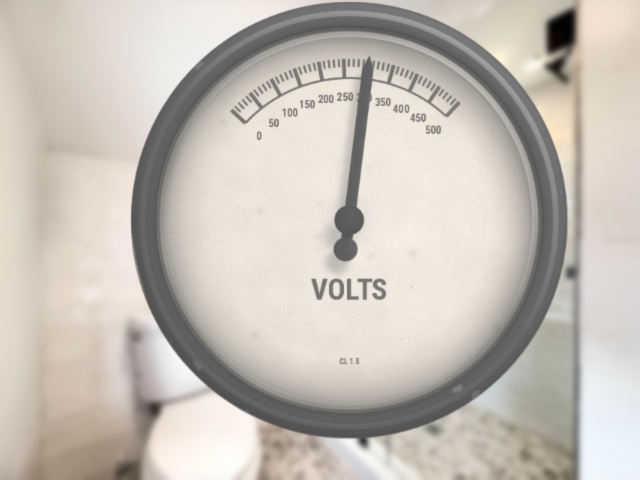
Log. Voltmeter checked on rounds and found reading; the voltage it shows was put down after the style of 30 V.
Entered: 300 V
